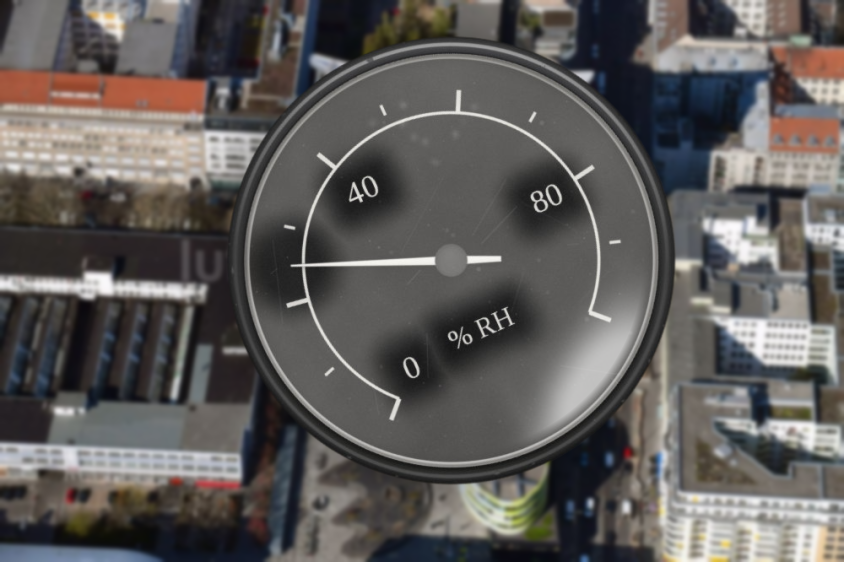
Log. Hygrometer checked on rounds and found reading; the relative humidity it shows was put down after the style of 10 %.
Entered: 25 %
